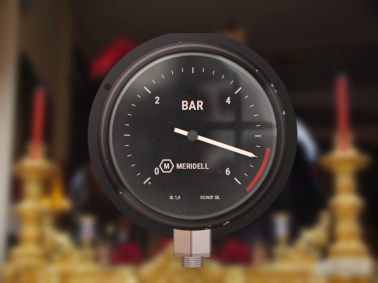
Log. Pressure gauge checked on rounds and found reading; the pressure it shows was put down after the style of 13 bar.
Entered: 5.4 bar
